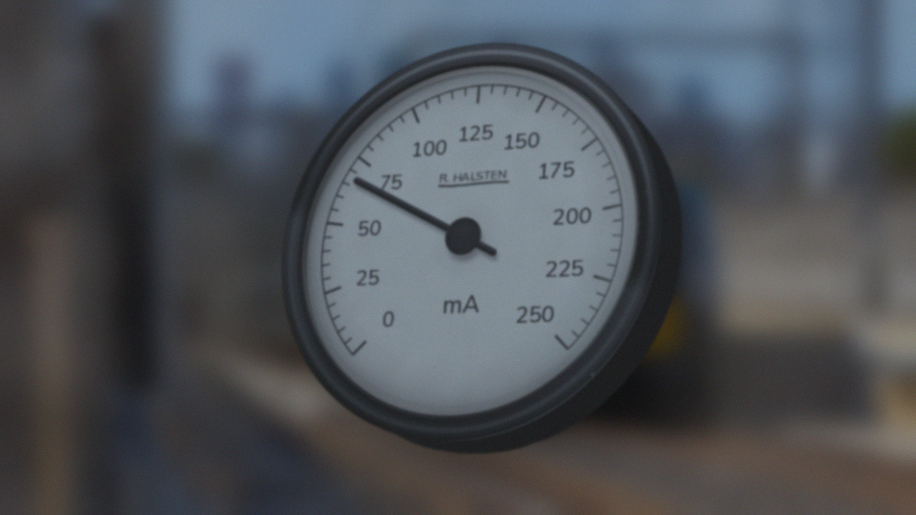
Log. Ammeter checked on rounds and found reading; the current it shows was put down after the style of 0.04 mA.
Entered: 67.5 mA
